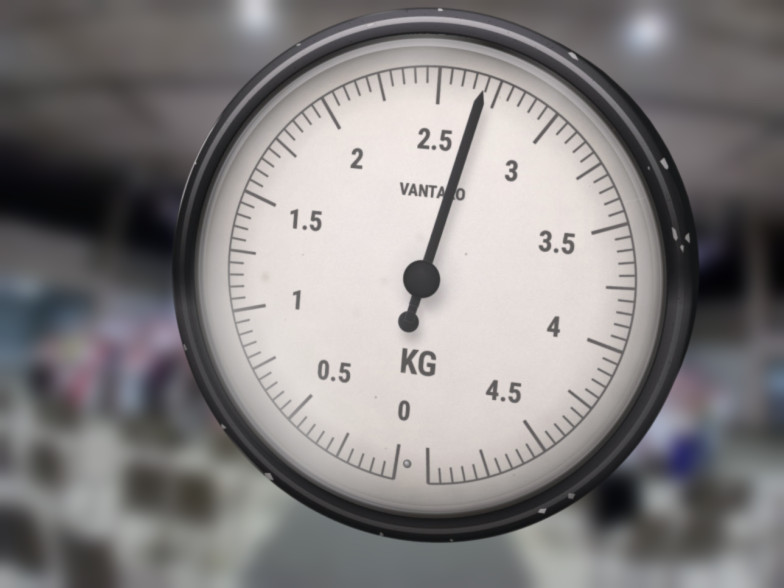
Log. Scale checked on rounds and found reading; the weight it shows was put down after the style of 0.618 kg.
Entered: 2.7 kg
